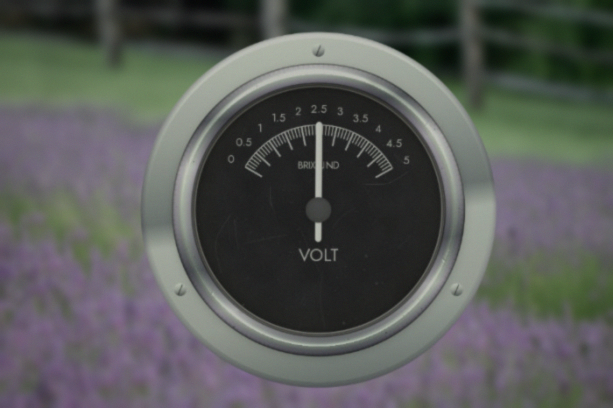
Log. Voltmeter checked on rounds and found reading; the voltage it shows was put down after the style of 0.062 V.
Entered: 2.5 V
